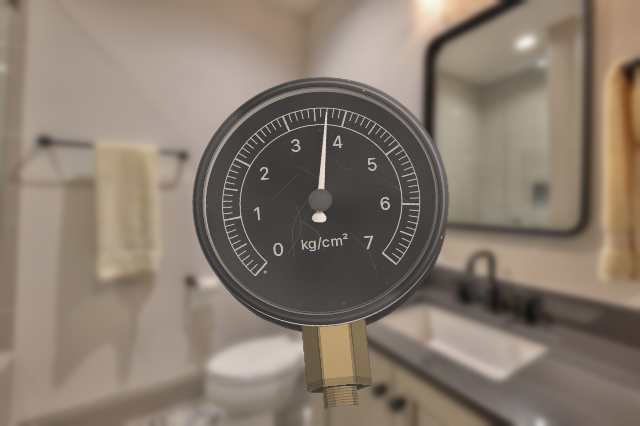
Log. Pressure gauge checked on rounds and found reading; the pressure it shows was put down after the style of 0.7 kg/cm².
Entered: 3.7 kg/cm²
